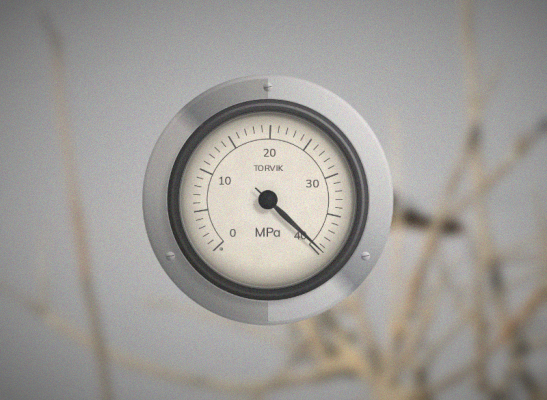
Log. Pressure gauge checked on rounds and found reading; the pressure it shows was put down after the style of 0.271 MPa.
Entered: 39.5 MPa
